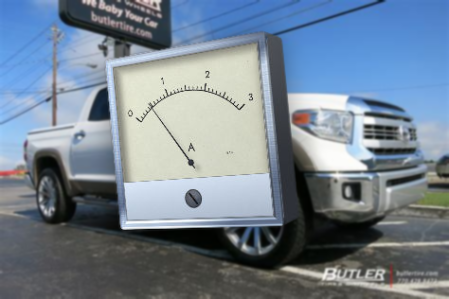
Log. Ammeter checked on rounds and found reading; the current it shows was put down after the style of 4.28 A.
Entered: 0.5 A
